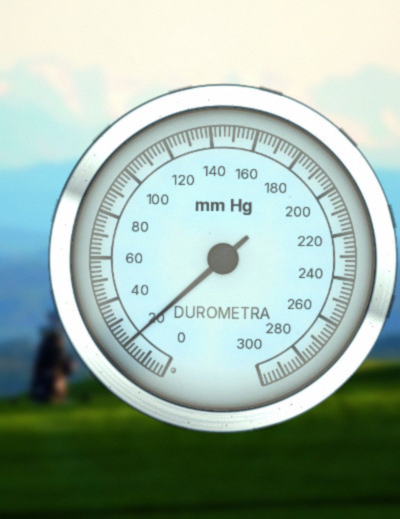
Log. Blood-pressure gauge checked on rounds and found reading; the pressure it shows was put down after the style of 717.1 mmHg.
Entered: 20 mmHg
